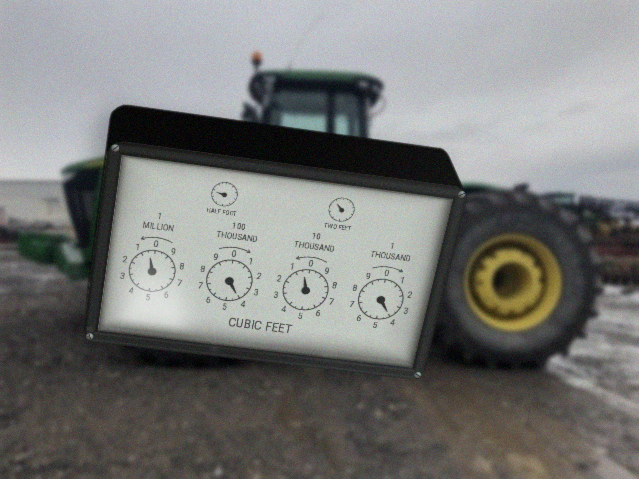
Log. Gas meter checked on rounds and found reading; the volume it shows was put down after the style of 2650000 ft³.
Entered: 40400 ft³
